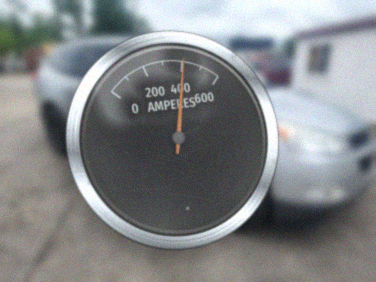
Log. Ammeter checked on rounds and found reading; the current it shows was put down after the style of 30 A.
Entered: 400 A
